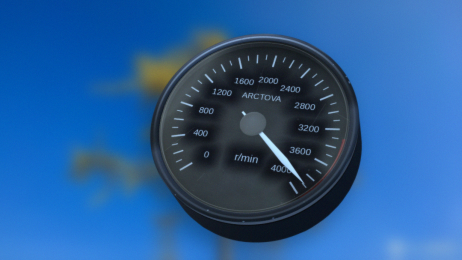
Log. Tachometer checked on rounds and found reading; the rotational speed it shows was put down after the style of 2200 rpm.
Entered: 3900 rpm
